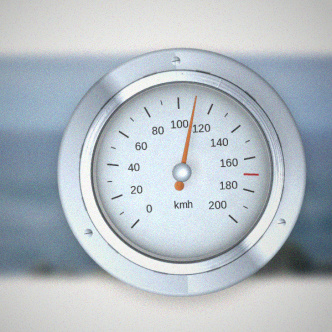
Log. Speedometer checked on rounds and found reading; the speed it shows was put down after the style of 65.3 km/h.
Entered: 110 km/h
